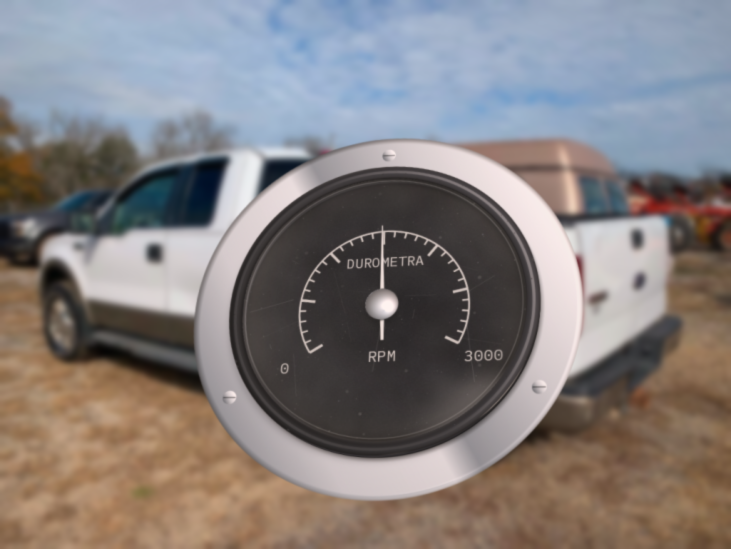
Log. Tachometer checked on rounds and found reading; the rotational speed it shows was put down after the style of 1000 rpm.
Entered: 1500 rpm
